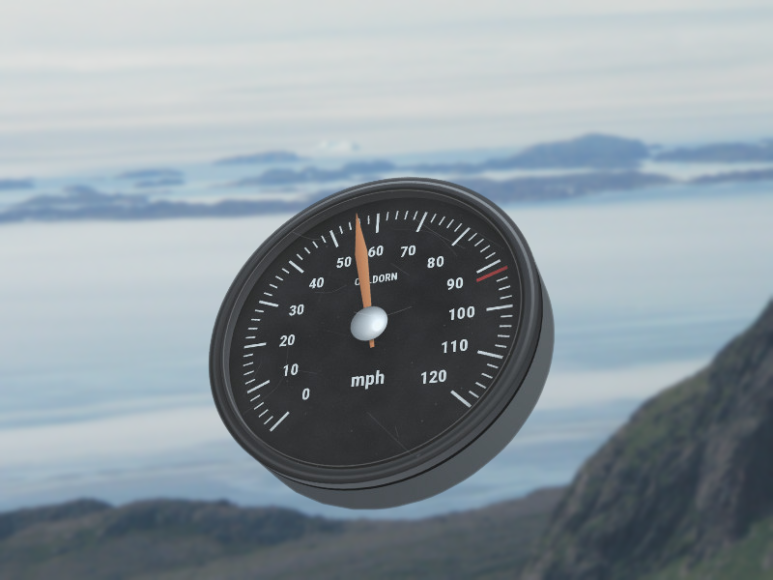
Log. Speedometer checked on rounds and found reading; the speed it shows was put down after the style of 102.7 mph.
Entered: 56 mph
